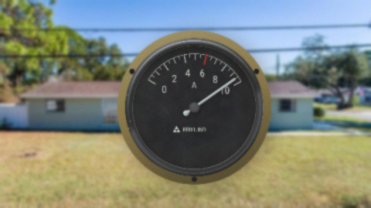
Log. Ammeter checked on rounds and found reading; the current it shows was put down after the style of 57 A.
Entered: 9.5 A
